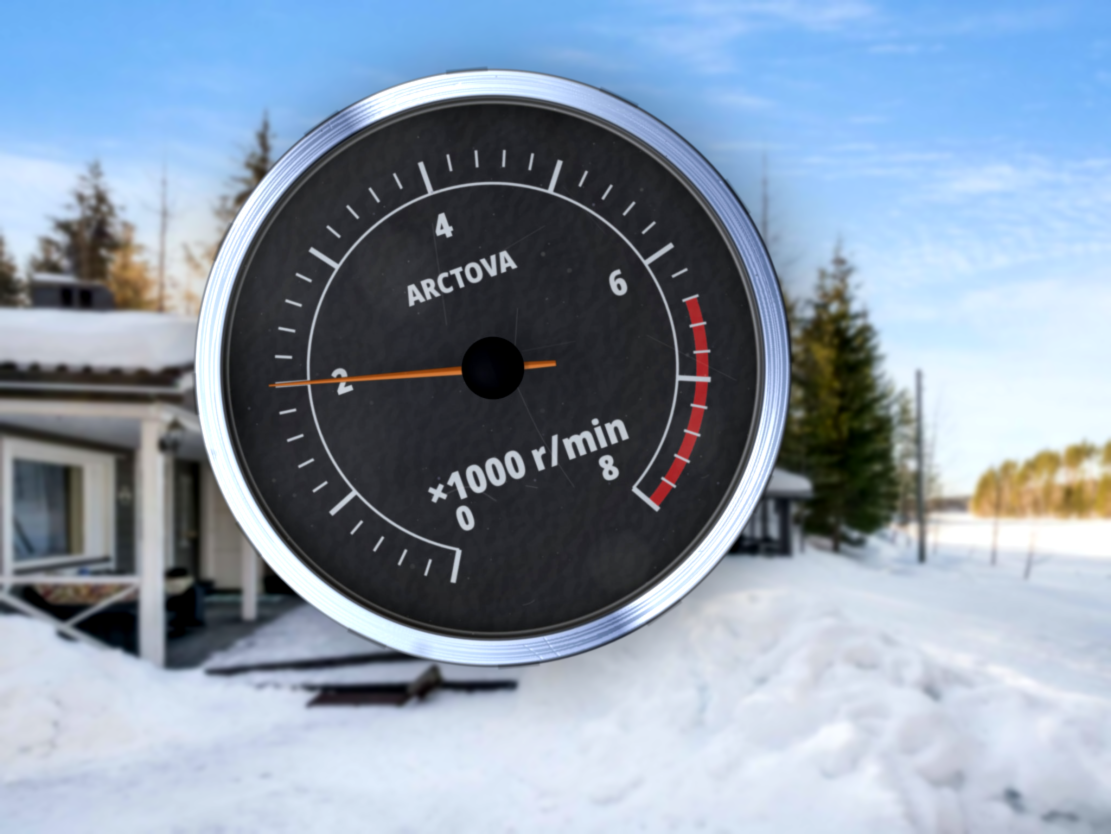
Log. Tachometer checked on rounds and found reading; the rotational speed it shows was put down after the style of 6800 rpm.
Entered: 2000 rpm
